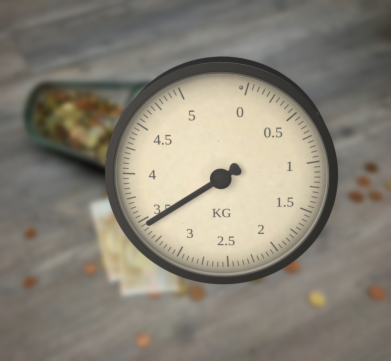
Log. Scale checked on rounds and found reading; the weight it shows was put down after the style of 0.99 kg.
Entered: 3.45 kg
